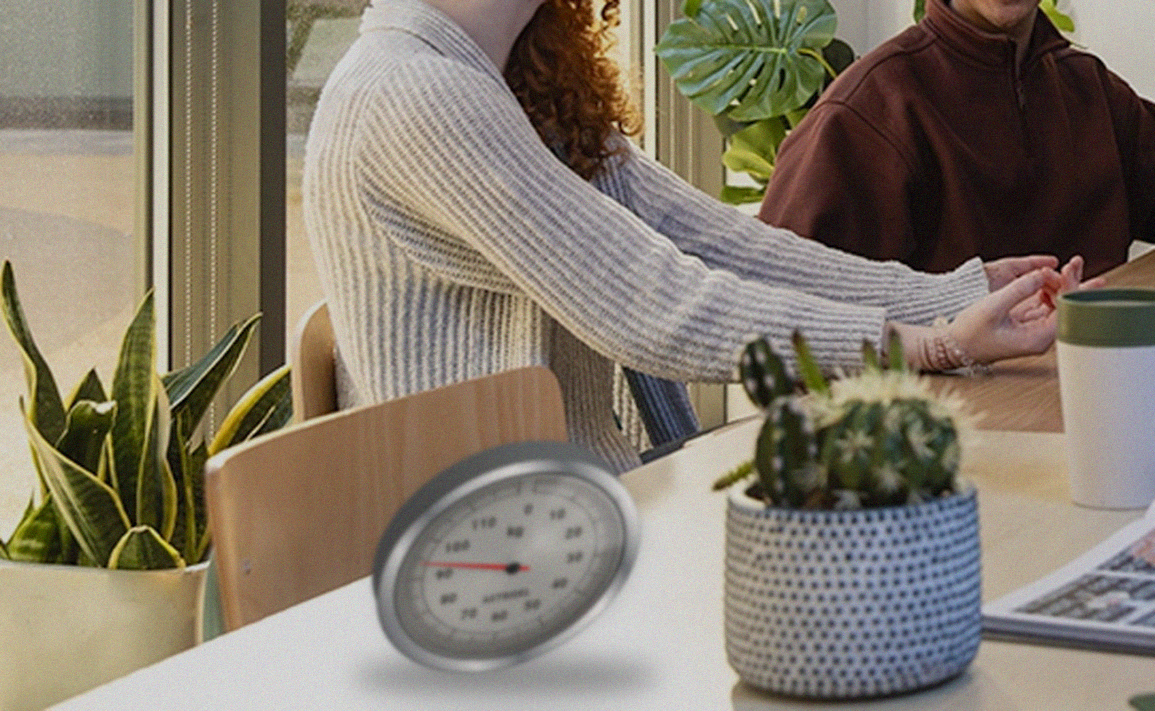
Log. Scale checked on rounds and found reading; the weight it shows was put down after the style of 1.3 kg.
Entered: 95 kg
